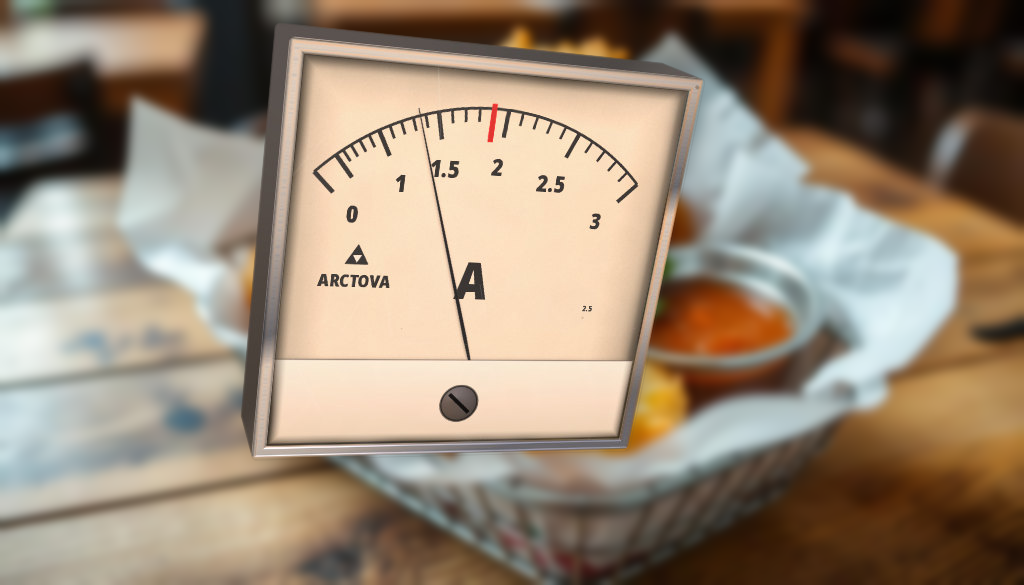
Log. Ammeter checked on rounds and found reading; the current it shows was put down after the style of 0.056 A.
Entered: 1.35 A
